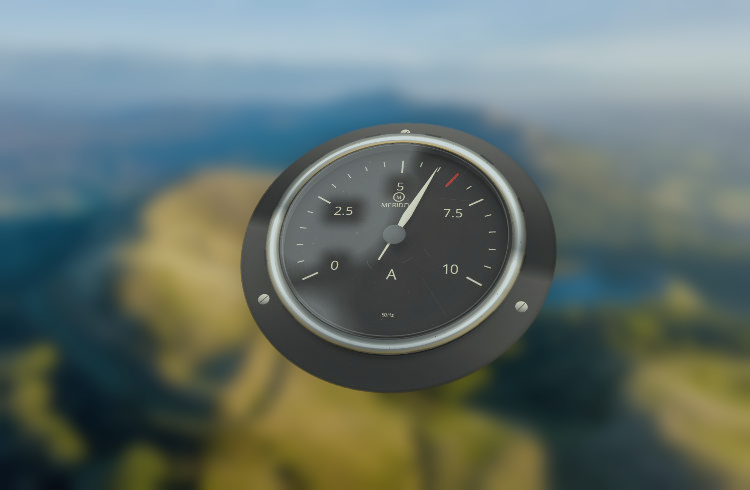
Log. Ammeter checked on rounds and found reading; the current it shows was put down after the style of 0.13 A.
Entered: 6 A
